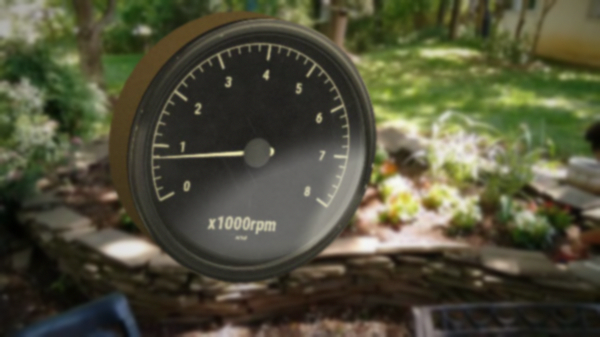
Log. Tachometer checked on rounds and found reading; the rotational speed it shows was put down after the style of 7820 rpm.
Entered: 800 rpm
